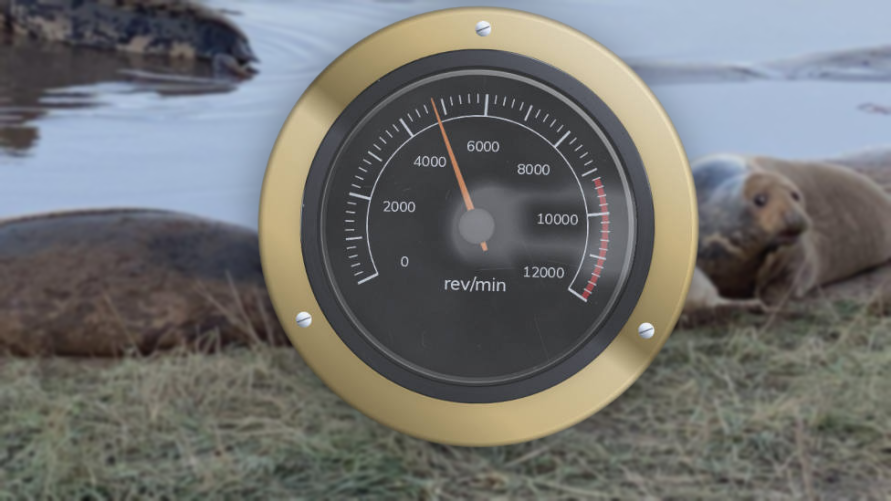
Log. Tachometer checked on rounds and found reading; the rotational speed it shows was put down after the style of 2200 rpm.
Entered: 4800 rpm
